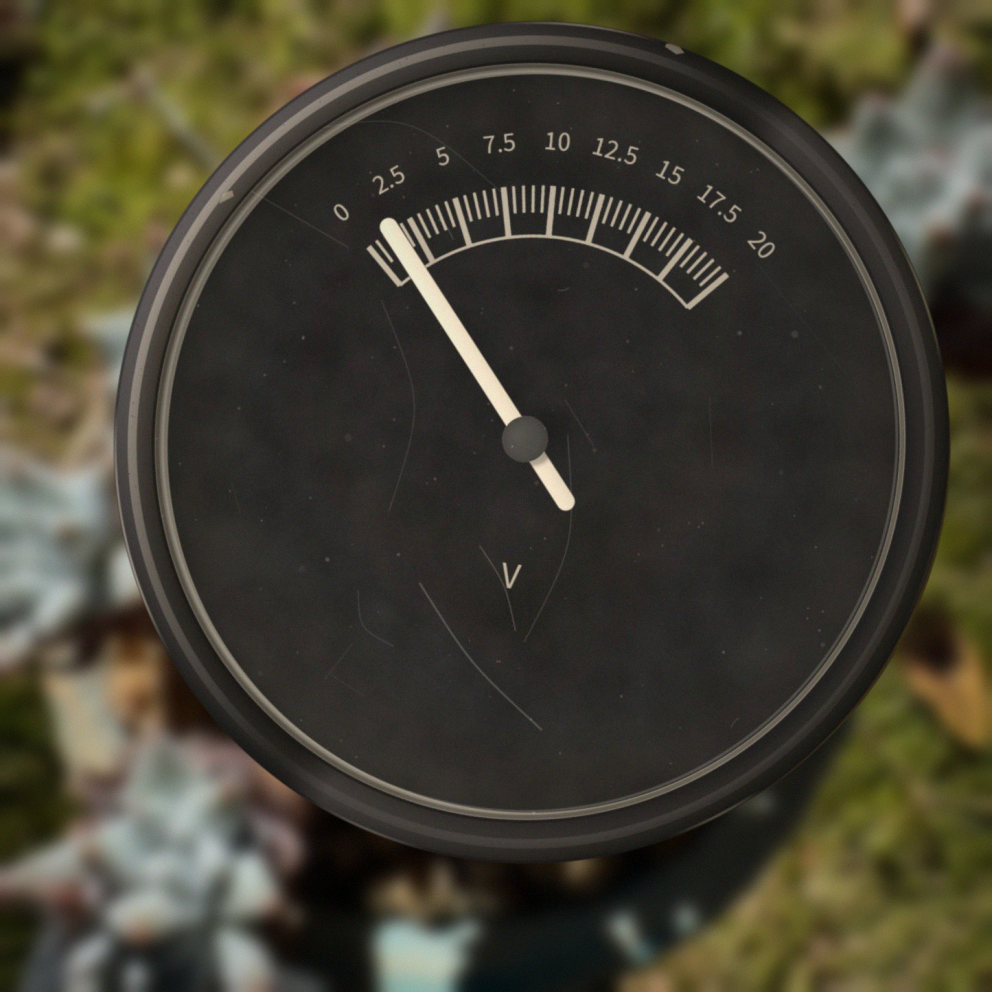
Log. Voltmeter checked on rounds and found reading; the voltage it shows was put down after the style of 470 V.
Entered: 1.5 V
